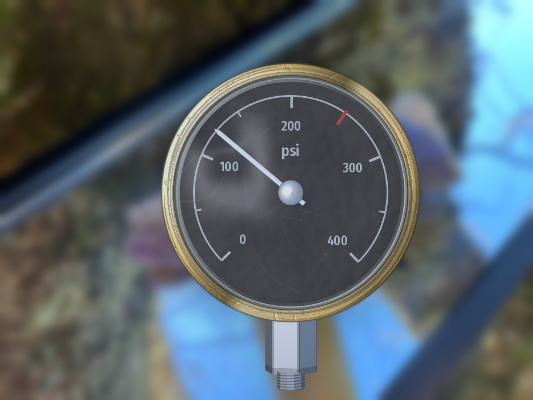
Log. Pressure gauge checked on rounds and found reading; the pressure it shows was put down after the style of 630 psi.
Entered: 125 psi
